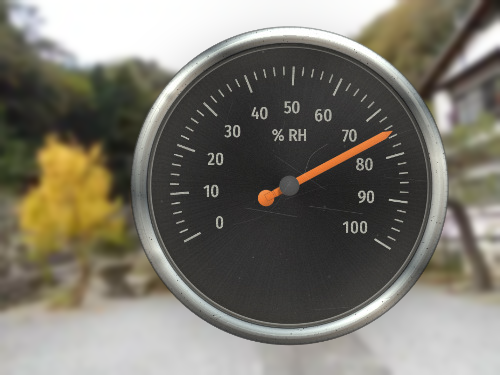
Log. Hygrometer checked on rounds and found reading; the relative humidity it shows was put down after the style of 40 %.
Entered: 75 %
